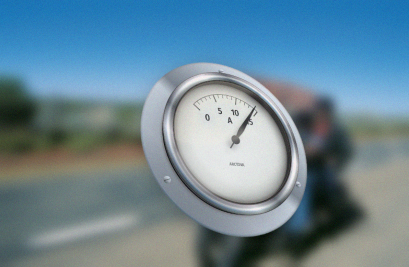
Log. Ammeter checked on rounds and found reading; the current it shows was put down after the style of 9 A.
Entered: 14 A
